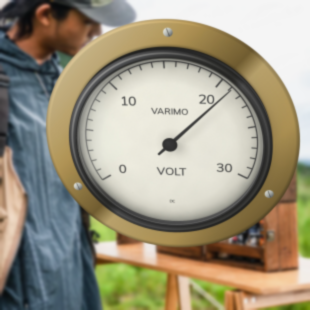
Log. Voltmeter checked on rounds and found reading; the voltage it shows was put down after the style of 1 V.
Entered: 21 V
